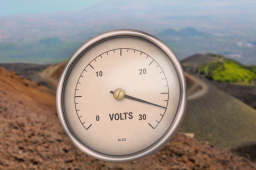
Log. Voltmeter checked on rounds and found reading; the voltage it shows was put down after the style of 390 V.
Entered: 27 V
